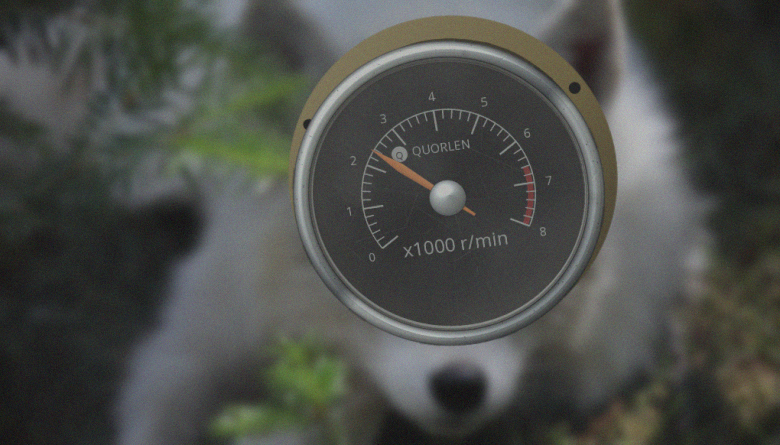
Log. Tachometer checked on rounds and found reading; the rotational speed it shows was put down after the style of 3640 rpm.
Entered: 2400 rpm
